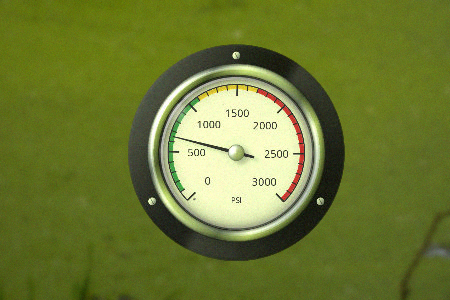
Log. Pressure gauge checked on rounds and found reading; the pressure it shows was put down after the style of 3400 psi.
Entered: 650 psi
